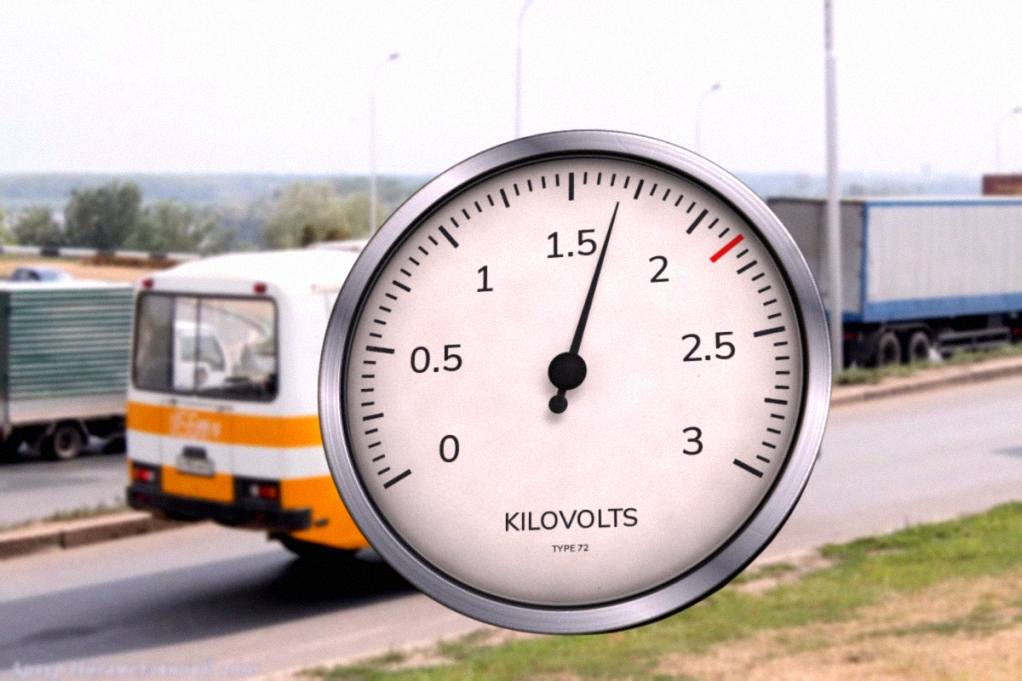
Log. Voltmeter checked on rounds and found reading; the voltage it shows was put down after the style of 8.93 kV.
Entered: 1.7 kV
